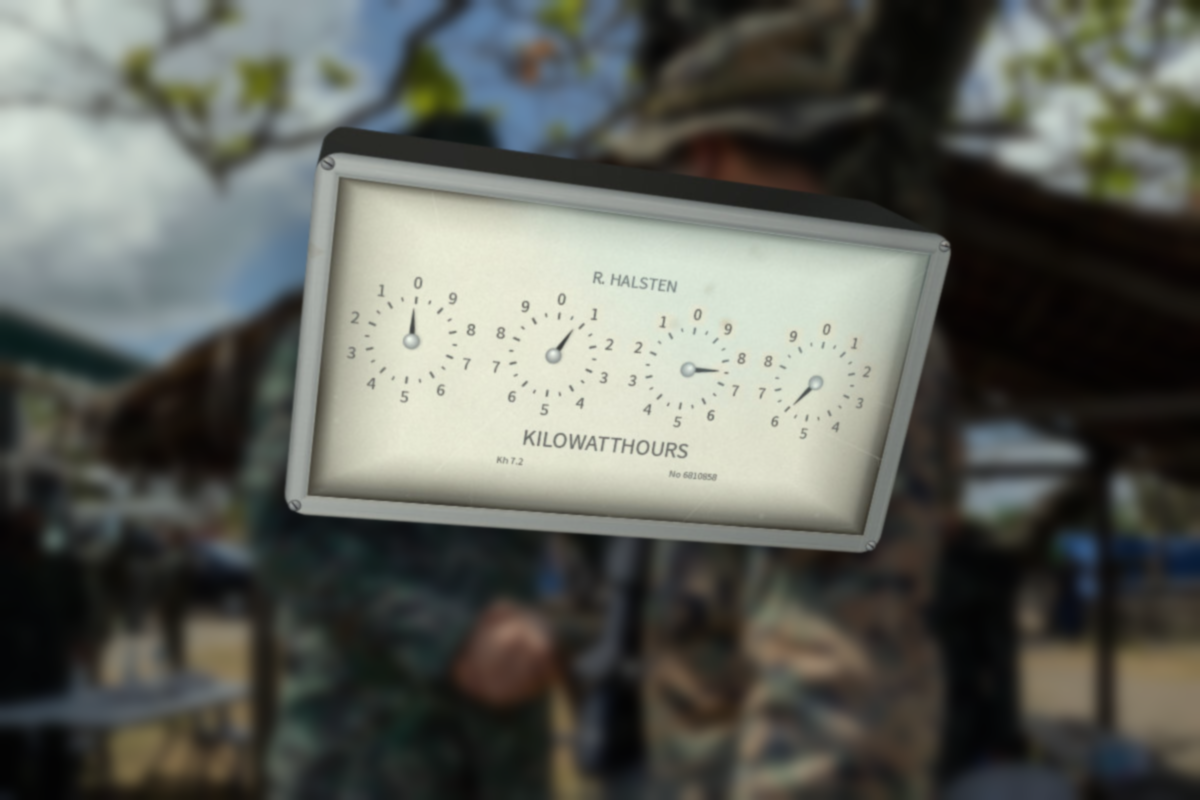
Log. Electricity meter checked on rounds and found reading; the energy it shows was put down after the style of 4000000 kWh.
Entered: 76 kWh
